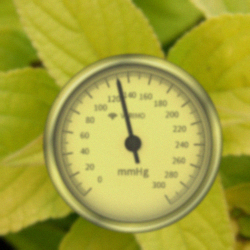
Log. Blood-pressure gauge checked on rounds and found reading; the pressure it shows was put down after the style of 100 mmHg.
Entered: 130 mmHg
